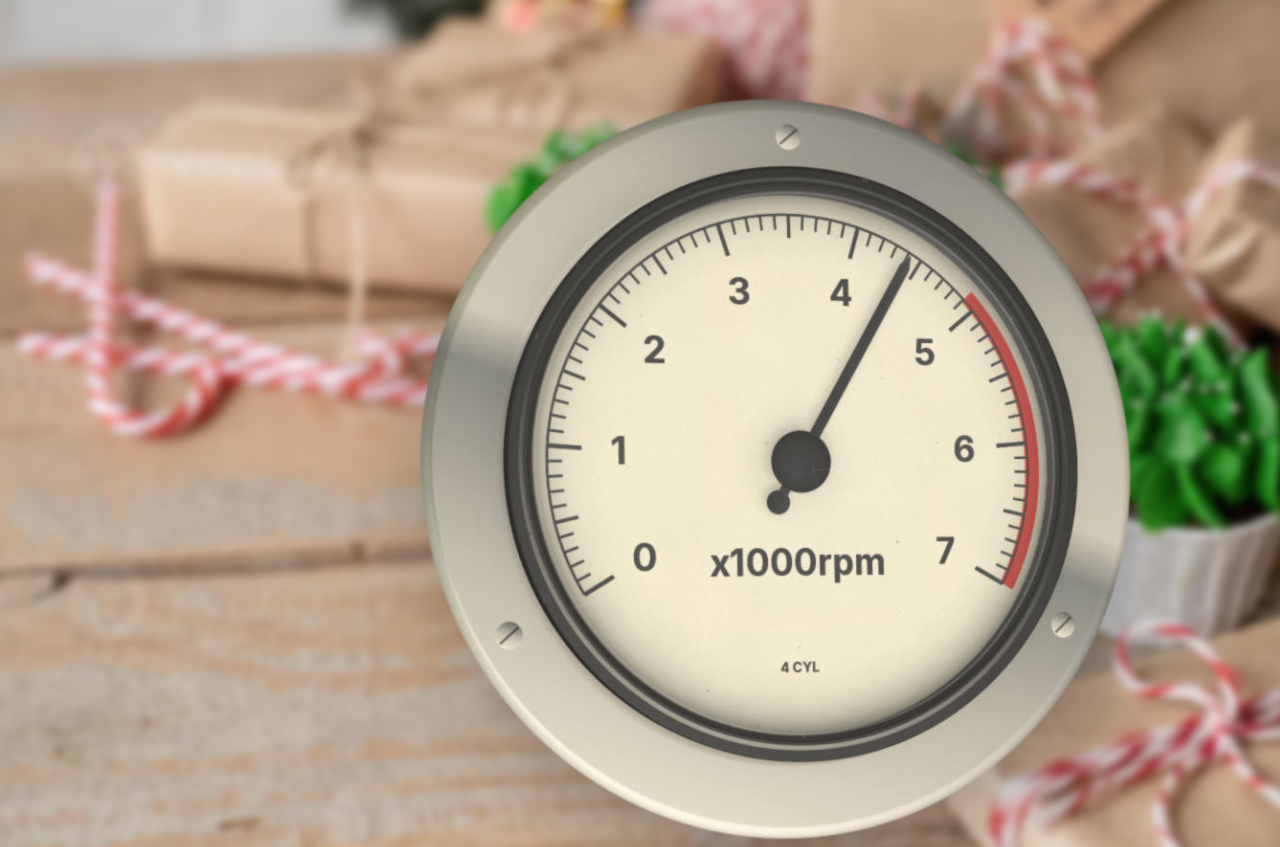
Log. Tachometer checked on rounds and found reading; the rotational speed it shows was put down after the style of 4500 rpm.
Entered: 4400 rpm
